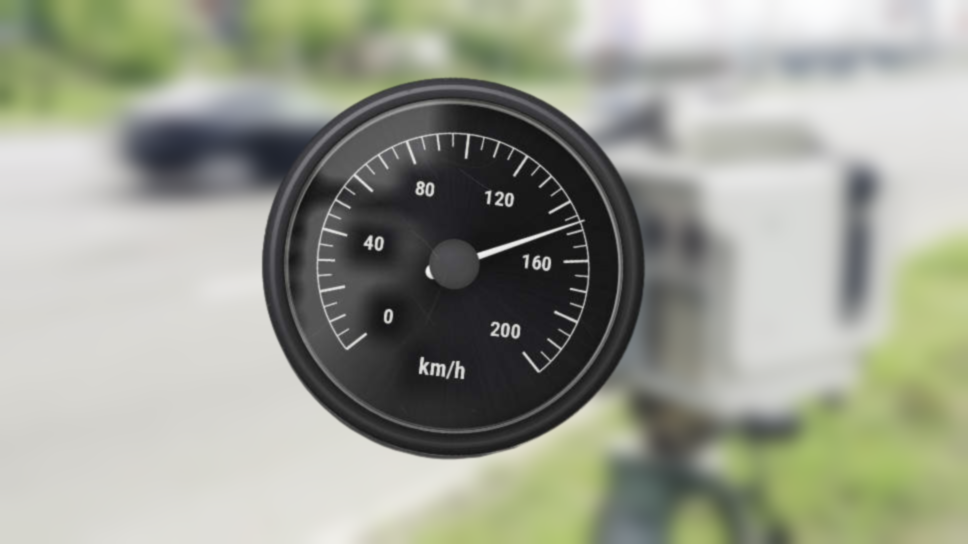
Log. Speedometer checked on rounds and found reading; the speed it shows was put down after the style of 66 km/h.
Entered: 147.5 km/h
